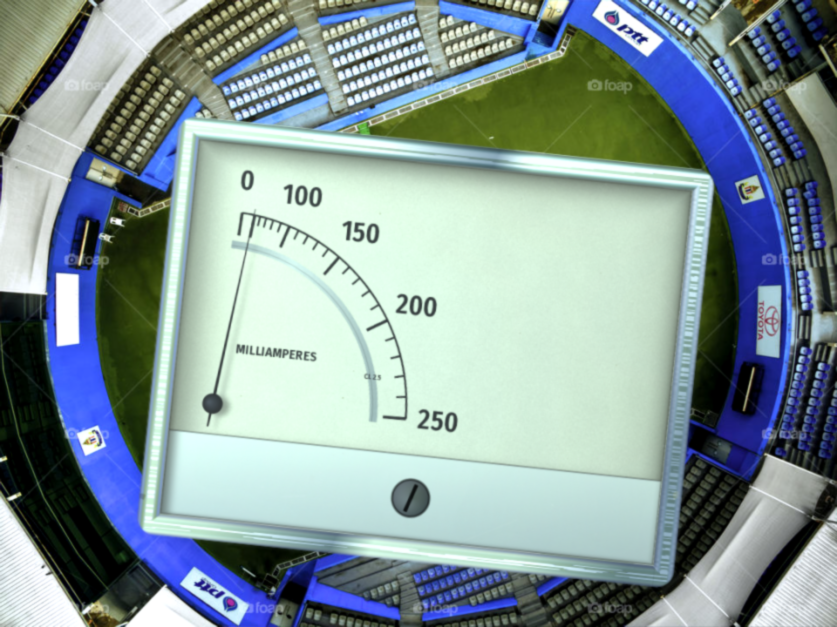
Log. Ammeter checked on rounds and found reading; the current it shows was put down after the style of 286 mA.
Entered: 50 mA
